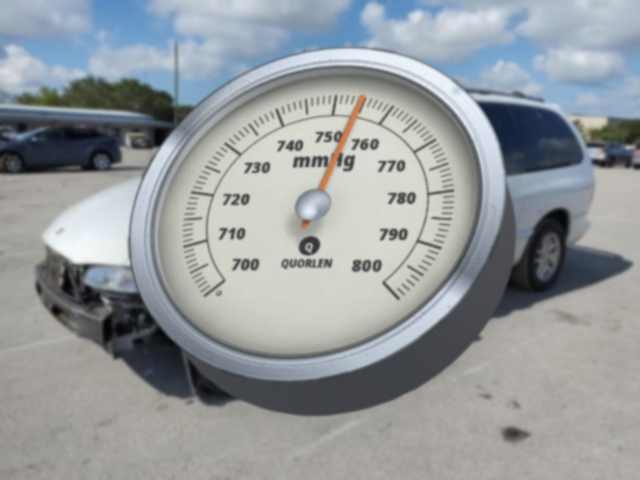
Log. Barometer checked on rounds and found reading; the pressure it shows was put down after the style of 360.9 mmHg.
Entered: 755 mmHg
